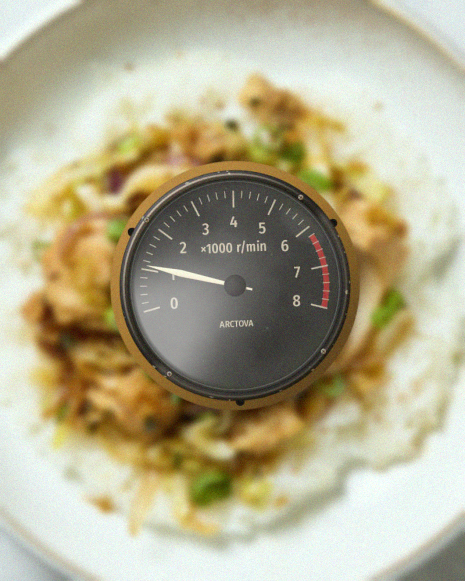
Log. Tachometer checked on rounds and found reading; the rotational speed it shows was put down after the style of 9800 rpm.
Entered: 1100 rpm
